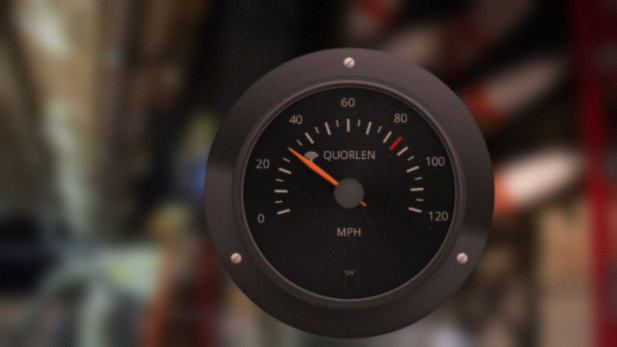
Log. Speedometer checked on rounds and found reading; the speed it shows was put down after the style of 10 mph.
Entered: 30 mph
